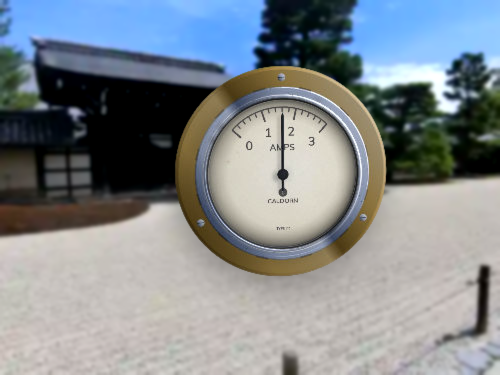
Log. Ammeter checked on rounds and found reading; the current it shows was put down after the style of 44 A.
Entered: 1.6 A
